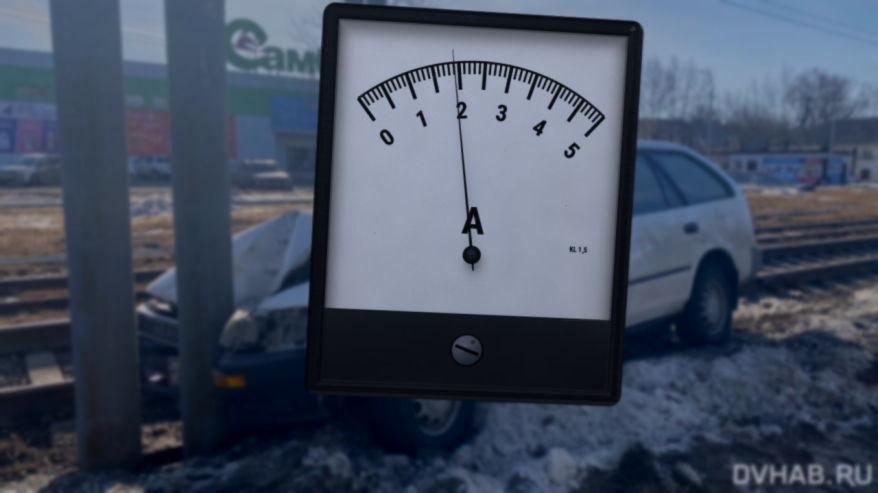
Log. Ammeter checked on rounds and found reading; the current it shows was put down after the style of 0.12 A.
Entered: 1.9 A
